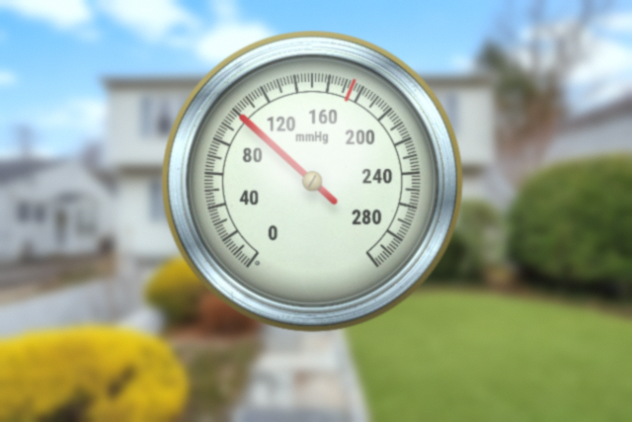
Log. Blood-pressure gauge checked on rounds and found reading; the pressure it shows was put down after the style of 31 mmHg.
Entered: 100 mmHg
